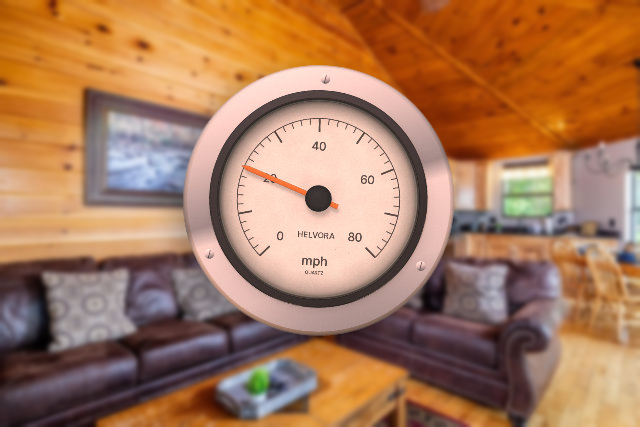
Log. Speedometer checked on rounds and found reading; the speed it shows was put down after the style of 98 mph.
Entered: 20 mph
